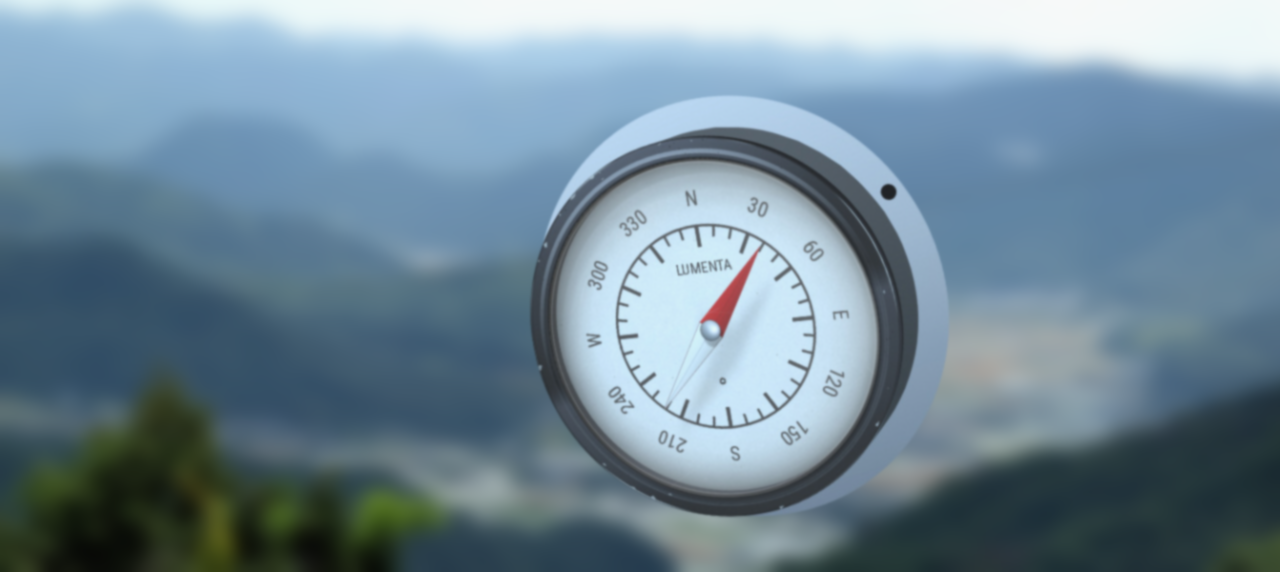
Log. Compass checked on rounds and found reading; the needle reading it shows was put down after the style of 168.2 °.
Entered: 40 °
